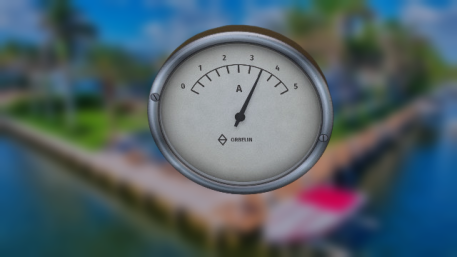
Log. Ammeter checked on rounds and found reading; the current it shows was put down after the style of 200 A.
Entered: 3.5 A
